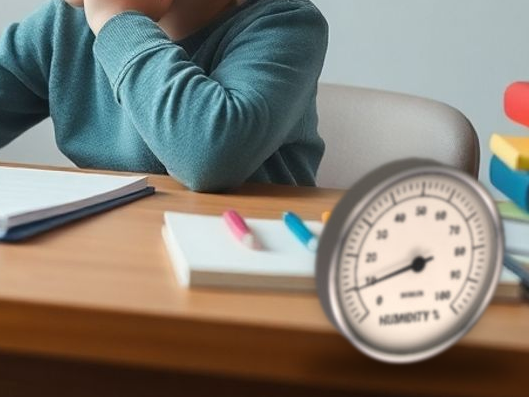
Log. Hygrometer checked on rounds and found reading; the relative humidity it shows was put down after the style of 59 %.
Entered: 10 %
